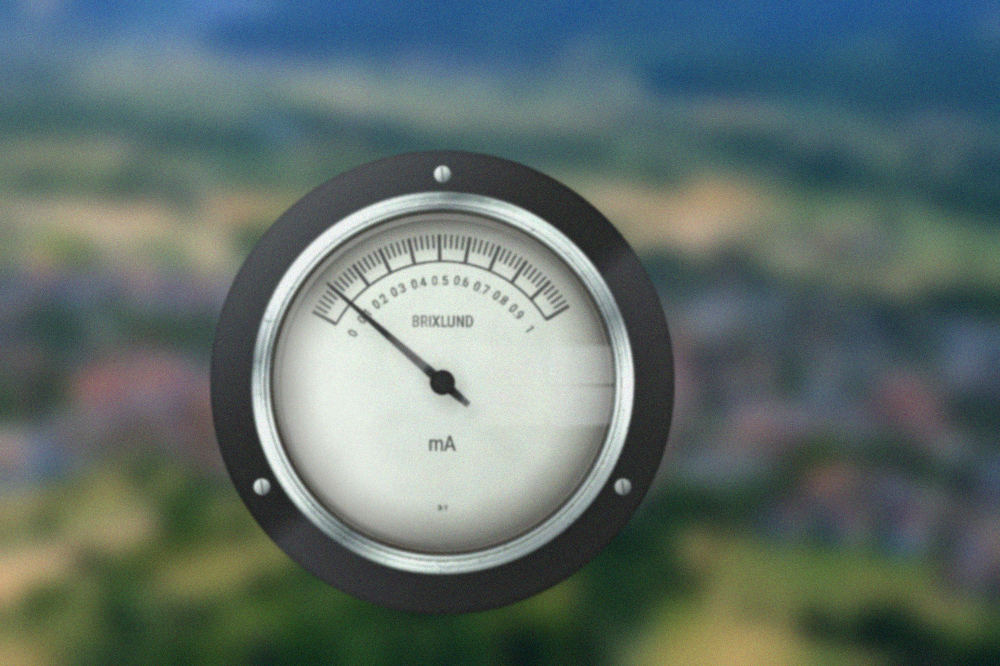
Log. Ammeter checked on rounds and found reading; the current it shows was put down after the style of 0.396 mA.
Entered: 0.1 mA
